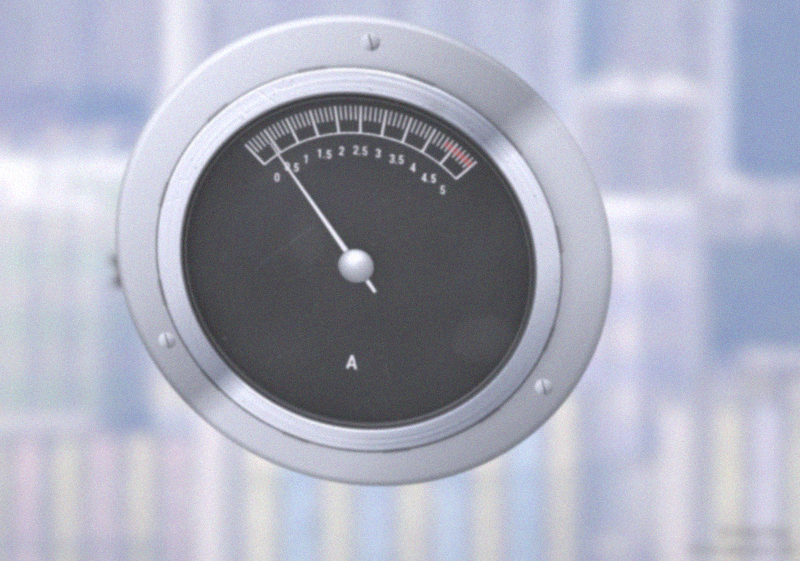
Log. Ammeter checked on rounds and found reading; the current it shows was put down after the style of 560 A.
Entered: 0.5 A
